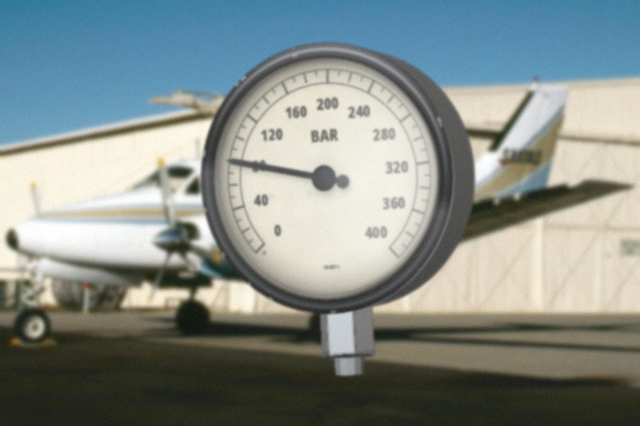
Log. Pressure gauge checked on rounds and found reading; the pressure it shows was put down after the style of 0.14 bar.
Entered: 80 bar
